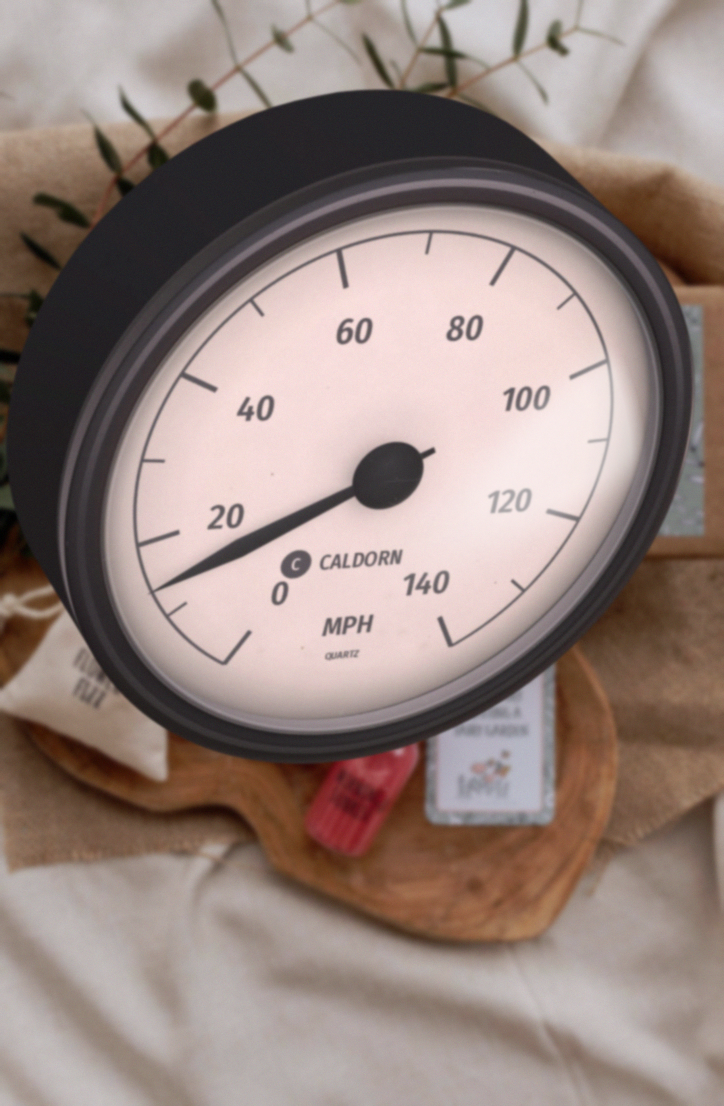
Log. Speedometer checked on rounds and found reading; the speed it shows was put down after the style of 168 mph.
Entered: 15 mph
